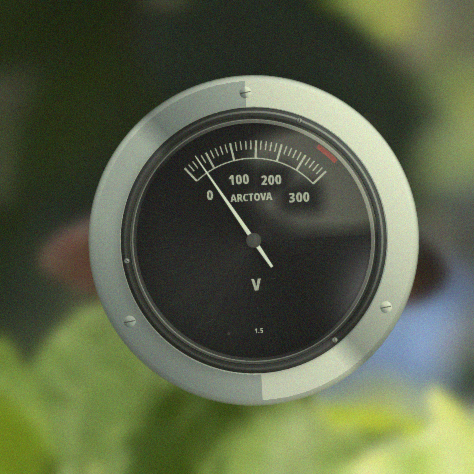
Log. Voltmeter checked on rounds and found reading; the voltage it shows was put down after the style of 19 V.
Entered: 30 V
